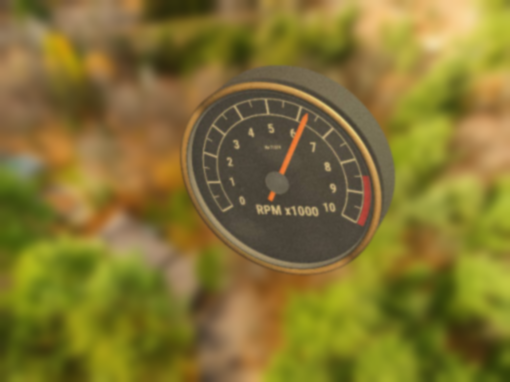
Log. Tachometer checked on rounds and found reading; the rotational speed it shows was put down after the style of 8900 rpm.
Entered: 6250 rpm
